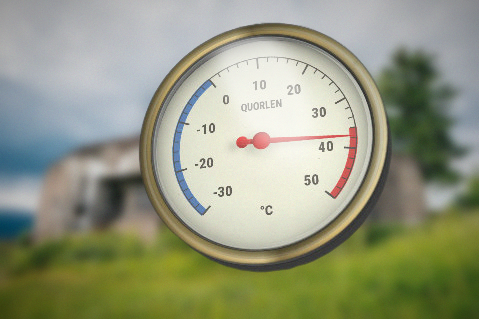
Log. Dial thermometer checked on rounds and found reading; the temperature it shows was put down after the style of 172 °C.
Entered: 38 °C
